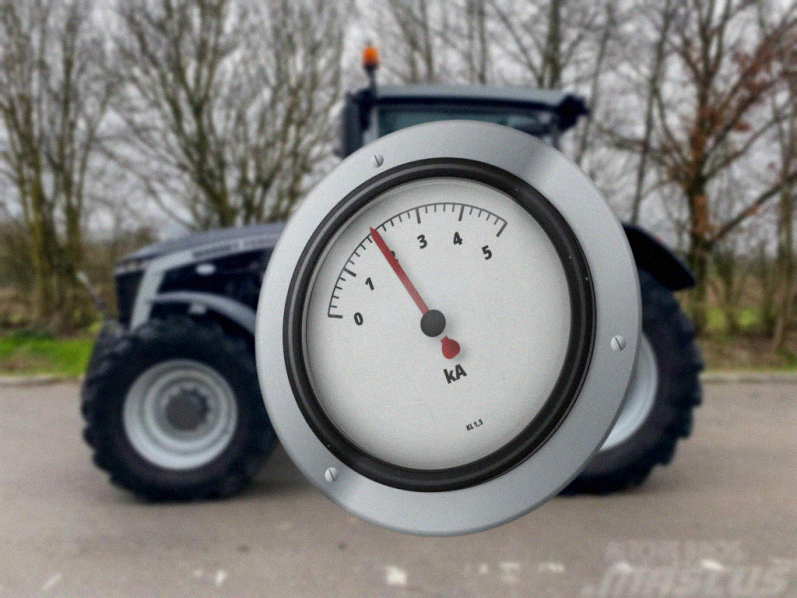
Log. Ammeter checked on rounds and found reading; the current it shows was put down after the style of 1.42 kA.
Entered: 2 kA
